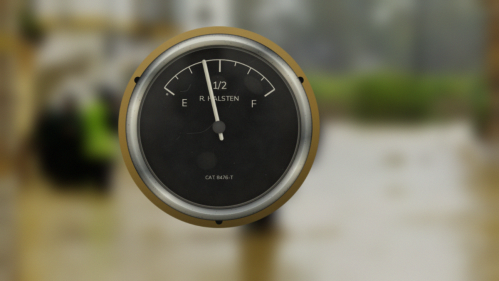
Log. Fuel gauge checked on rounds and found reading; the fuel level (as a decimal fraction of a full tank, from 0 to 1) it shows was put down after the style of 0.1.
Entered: 0.375
